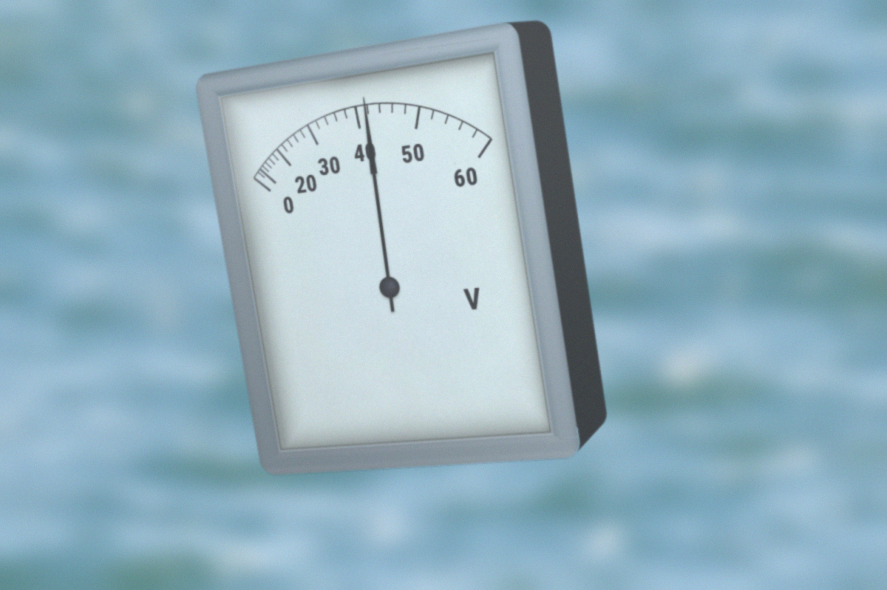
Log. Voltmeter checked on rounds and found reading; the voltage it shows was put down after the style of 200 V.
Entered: 42 V
